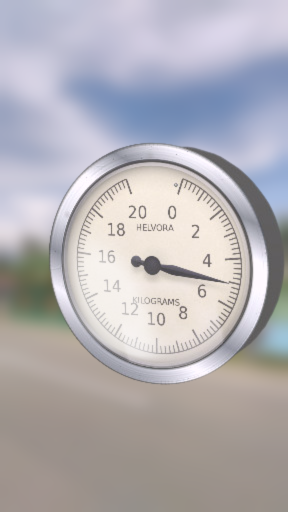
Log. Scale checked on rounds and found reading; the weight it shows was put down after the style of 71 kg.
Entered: 5 kg
